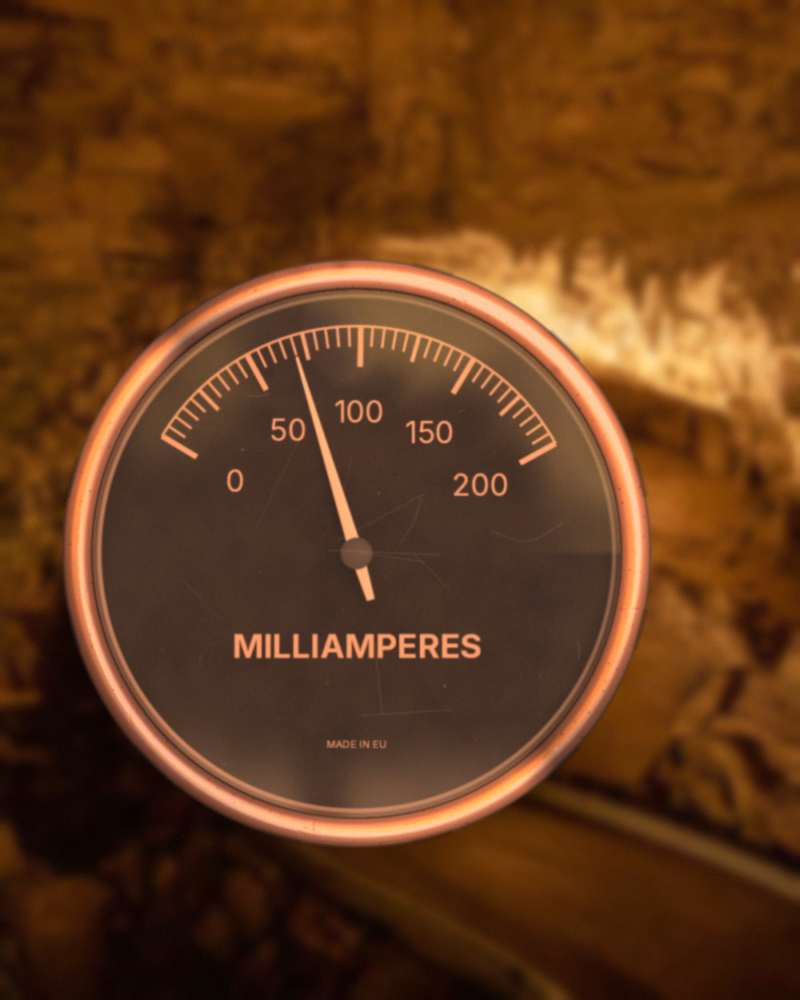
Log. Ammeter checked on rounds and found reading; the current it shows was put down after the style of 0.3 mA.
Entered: 70 mA
